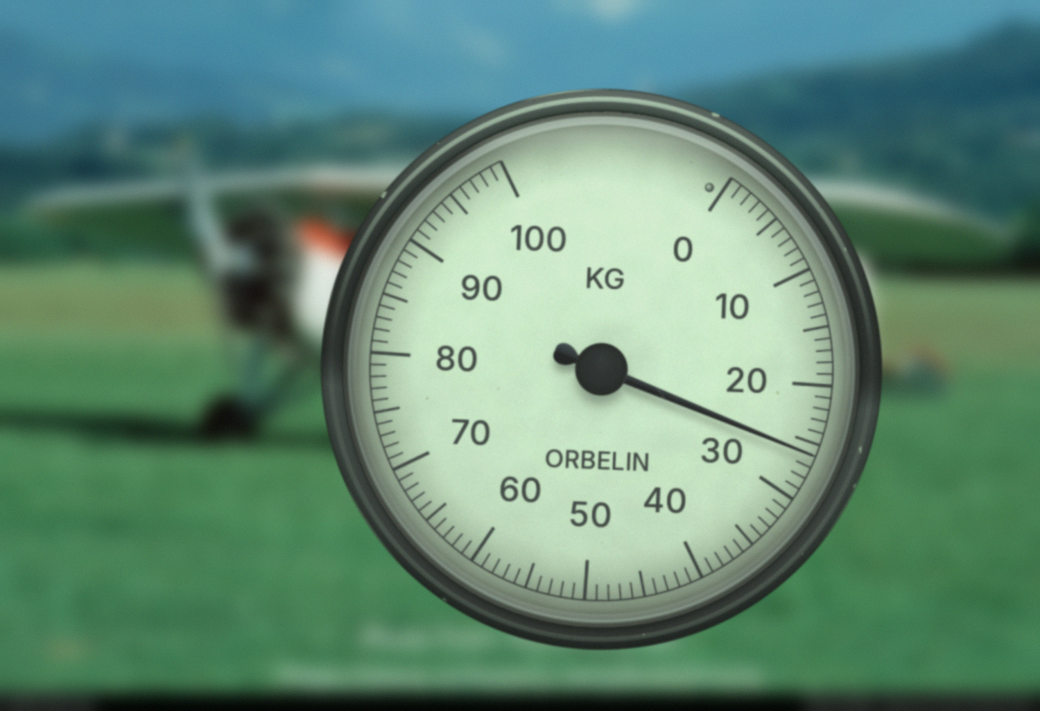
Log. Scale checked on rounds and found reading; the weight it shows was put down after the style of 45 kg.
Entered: 26 kg
